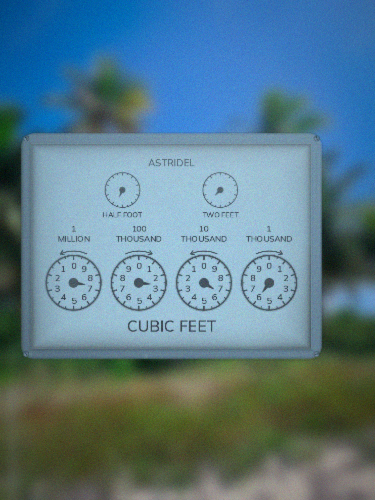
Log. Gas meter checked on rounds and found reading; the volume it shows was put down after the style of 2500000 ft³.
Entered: 726600 ft³
